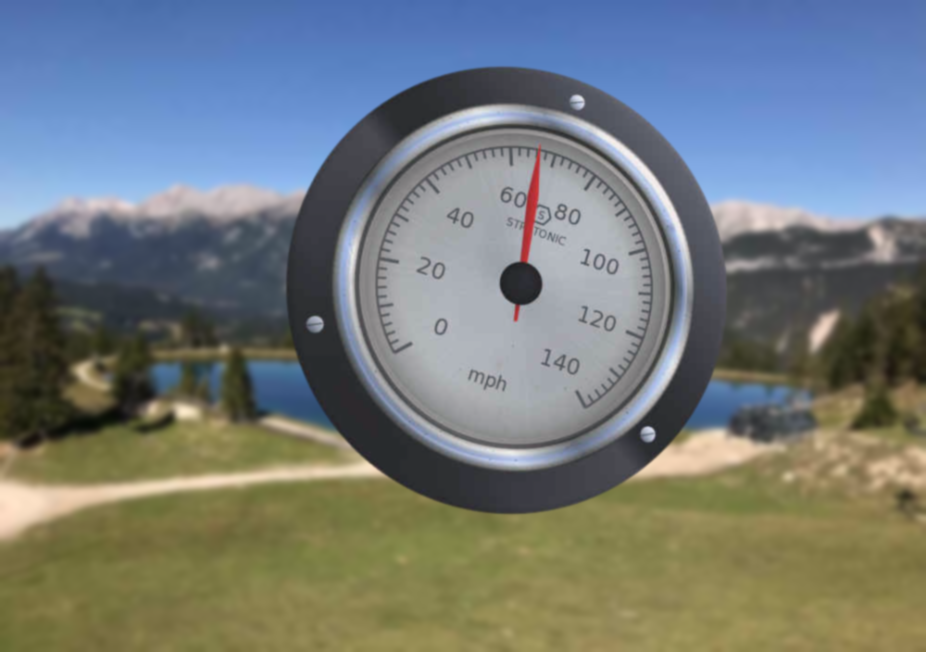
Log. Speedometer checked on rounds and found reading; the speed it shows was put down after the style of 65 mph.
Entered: 66 mph
